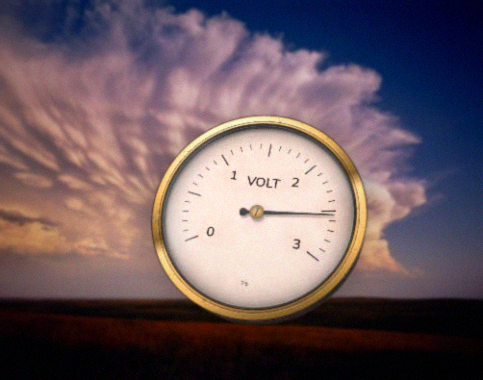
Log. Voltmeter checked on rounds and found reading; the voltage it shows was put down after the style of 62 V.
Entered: 2.55 V
